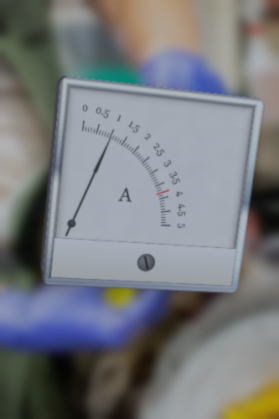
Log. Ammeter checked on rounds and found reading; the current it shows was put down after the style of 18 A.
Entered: 1 A
